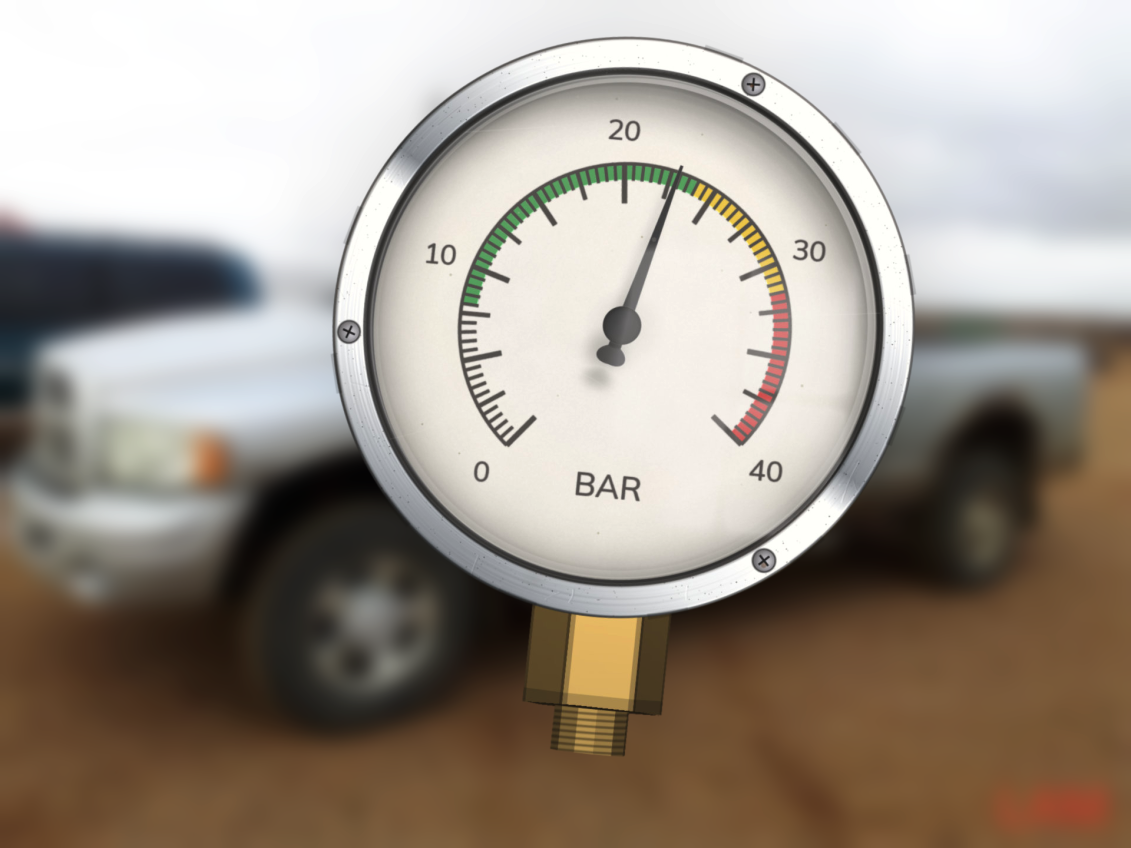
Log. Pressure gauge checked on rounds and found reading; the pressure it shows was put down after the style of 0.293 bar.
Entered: 23 bar
